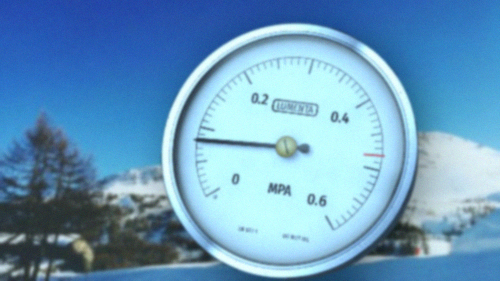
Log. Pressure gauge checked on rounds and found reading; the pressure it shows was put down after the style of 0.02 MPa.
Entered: 0.08 MPa
